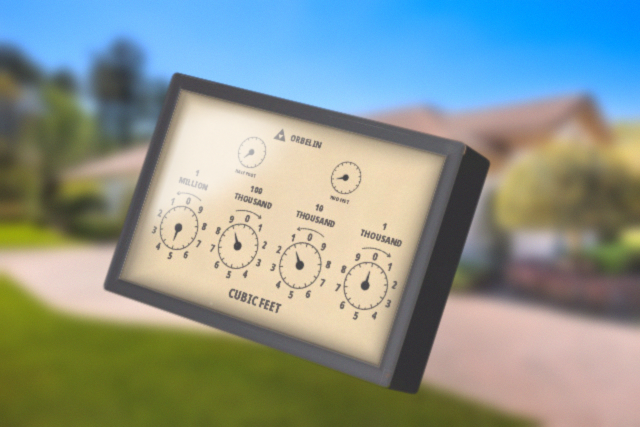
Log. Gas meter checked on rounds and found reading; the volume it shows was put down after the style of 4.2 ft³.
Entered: 491000 ft³
